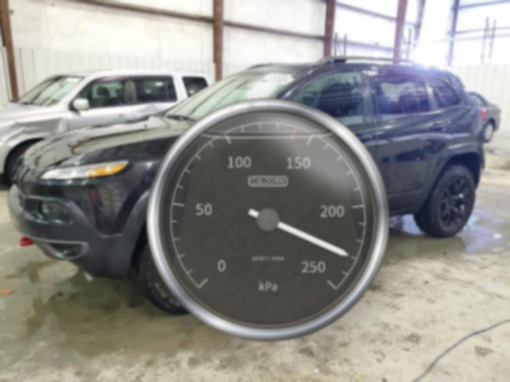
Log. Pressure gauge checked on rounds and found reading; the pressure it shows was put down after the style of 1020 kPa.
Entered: 230 kPa
